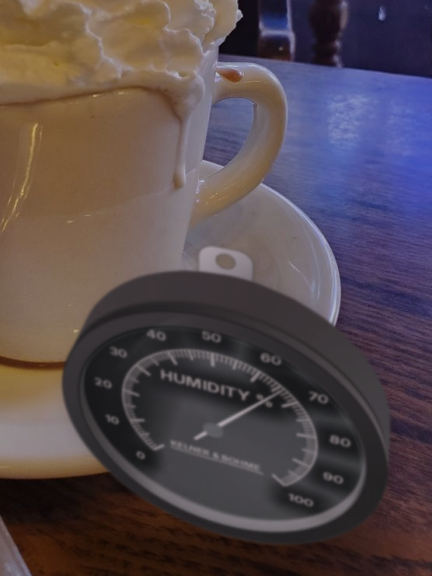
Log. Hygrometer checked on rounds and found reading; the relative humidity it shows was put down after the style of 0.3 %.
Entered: 65 %
